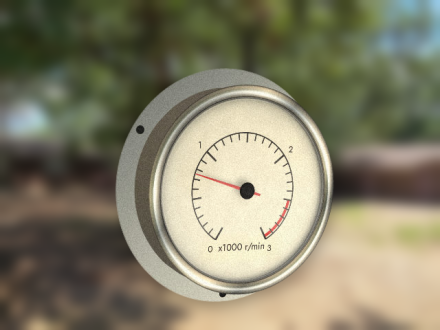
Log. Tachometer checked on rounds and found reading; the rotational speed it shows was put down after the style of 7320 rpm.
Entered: 750 rpm
